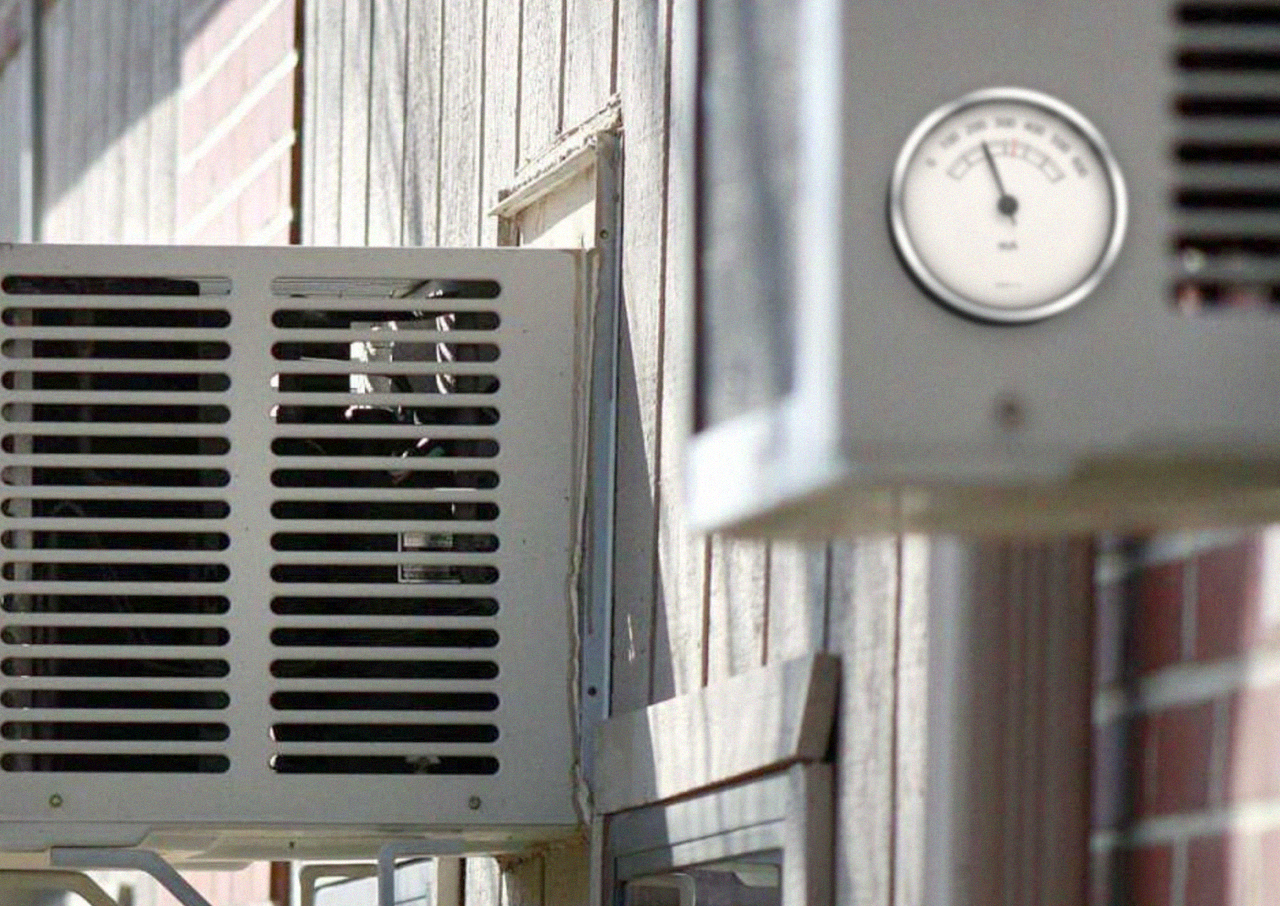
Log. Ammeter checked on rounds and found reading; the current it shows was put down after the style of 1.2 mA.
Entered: 200 mA
